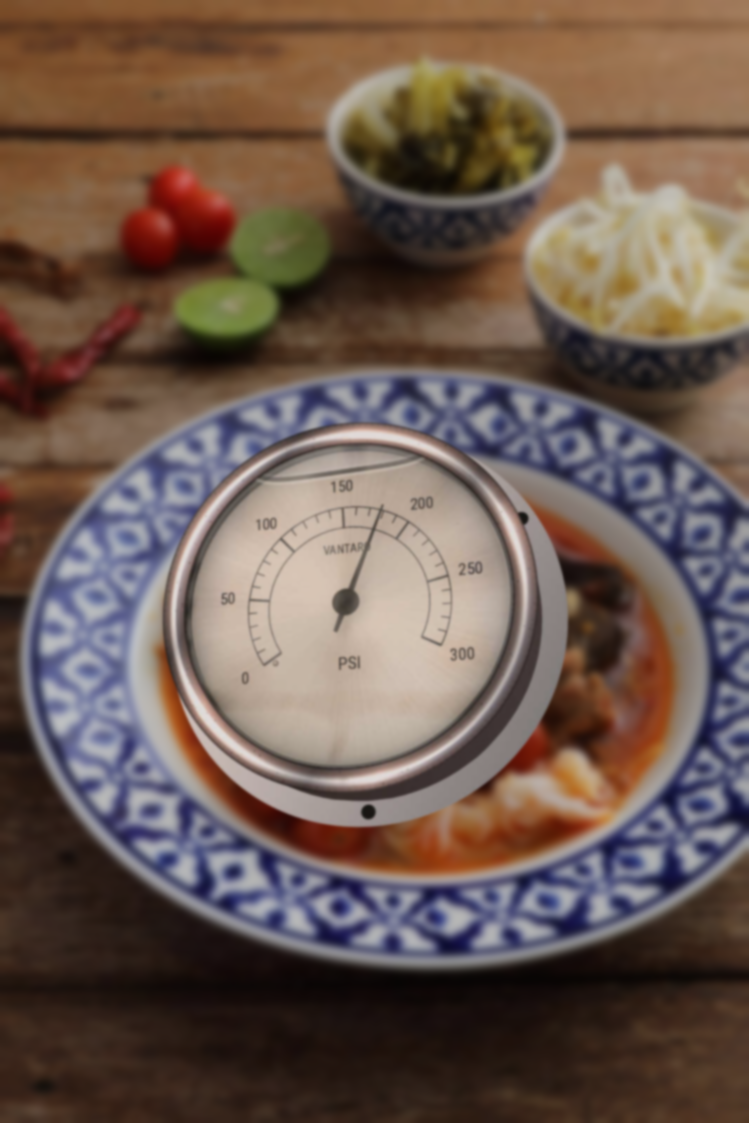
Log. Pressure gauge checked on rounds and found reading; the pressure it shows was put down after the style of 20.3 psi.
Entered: 180 psi
